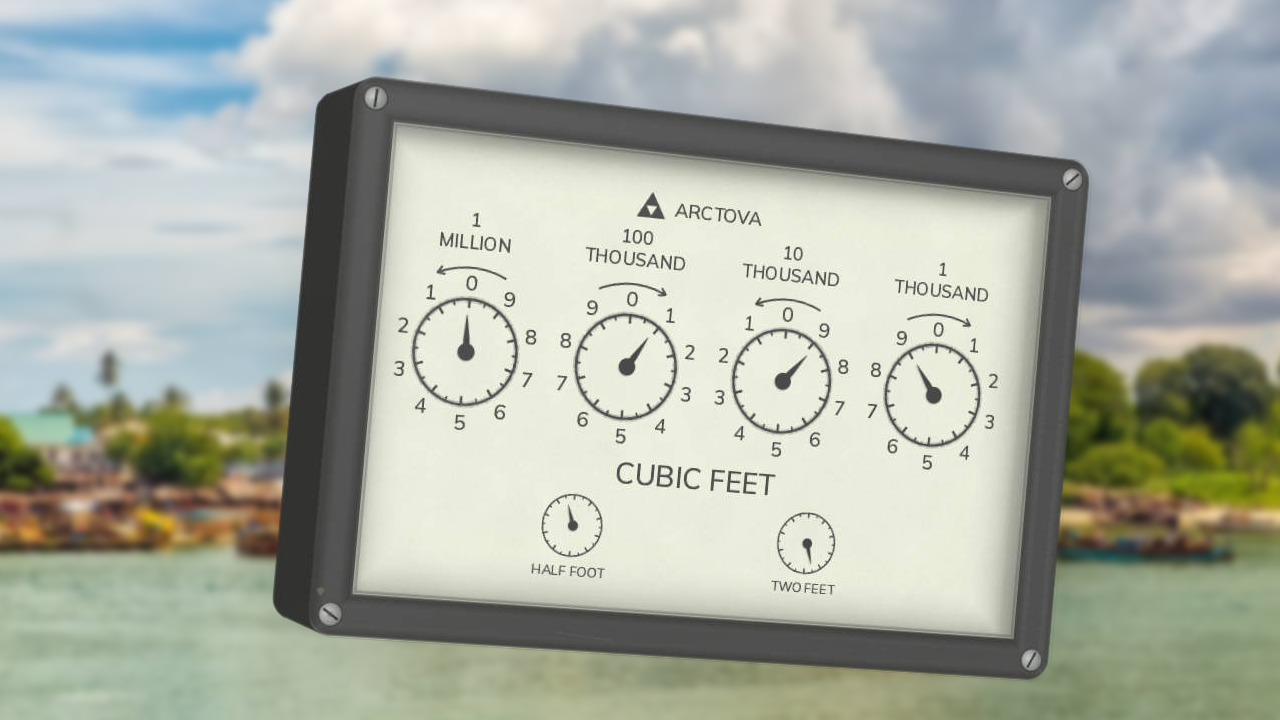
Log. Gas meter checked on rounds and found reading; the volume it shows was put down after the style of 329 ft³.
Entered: 8900 ft³
